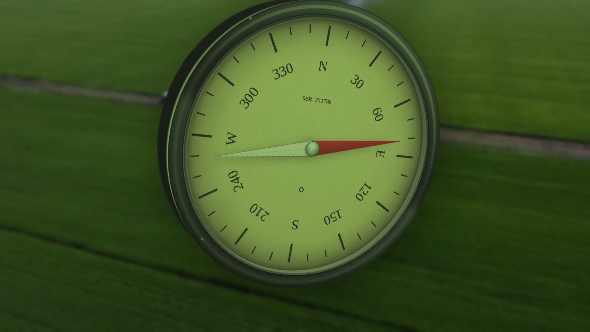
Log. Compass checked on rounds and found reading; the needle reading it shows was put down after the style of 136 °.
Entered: 80 °
